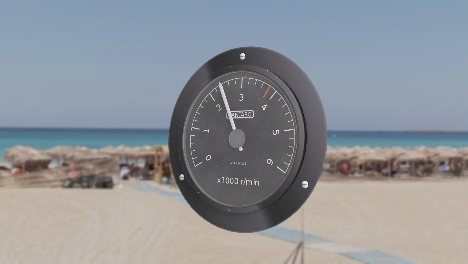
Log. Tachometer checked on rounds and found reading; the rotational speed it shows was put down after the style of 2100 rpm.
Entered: 2400 rpm
